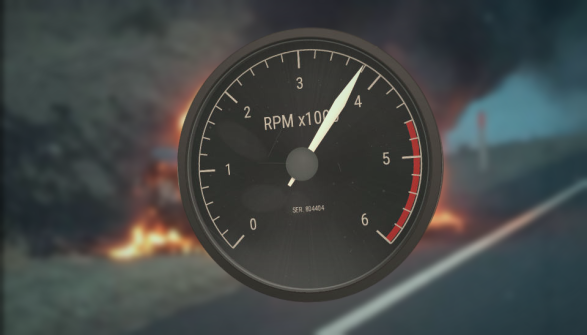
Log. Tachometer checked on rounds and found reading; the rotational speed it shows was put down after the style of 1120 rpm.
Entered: 3800 rpm
